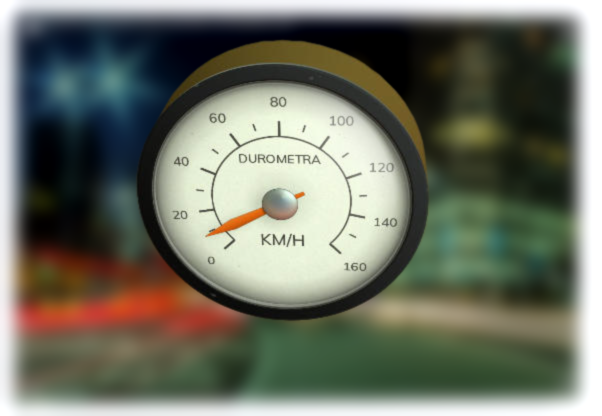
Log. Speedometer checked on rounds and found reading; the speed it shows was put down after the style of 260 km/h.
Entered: 10 km/h
